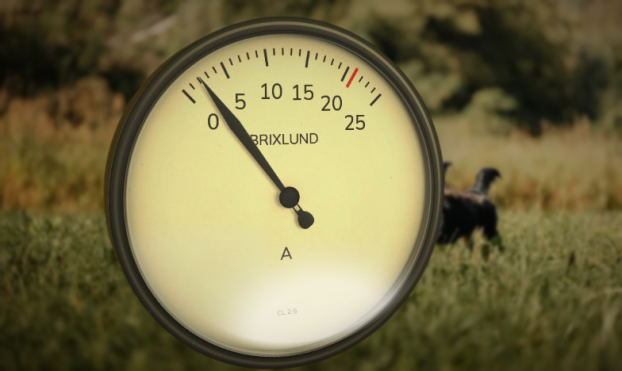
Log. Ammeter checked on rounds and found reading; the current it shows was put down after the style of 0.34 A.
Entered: 2 A
